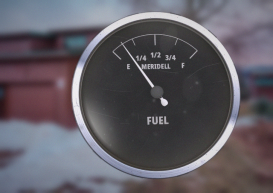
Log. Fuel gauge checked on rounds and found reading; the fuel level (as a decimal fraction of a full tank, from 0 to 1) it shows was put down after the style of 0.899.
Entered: 0.125
